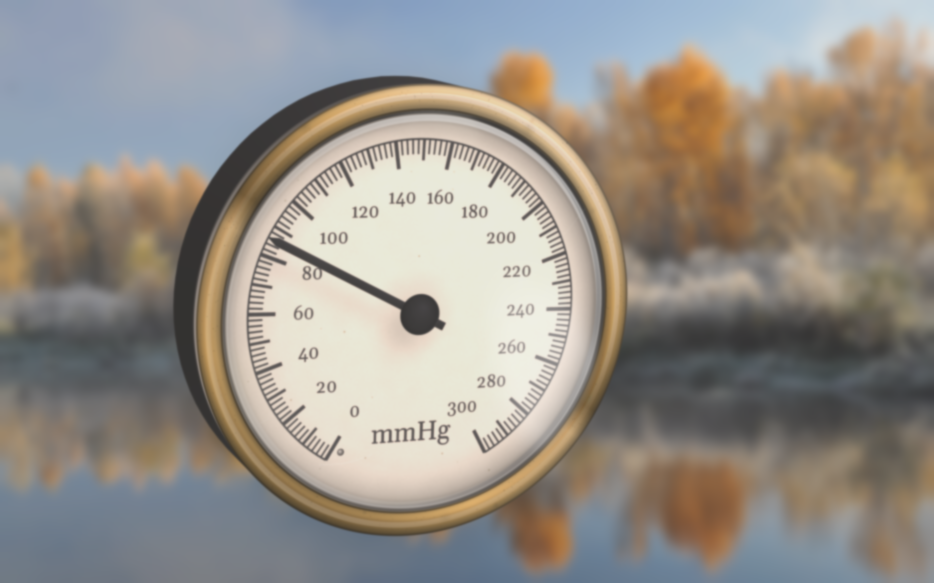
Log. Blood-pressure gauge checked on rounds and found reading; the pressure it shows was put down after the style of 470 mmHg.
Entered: 86 mmHg
